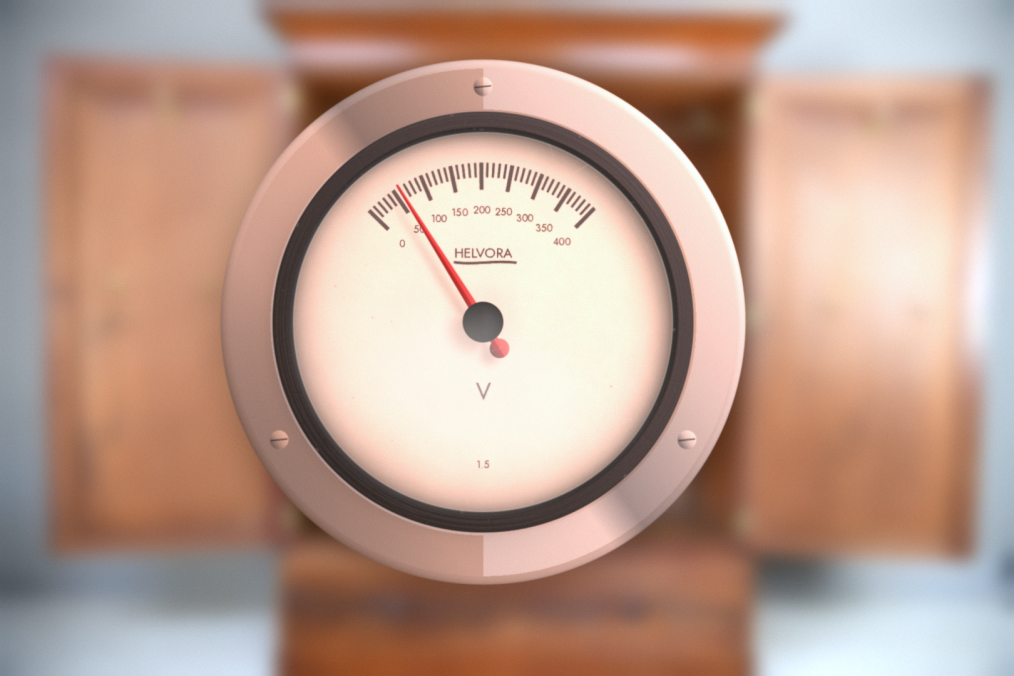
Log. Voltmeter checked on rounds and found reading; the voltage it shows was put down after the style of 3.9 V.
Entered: 60 V
